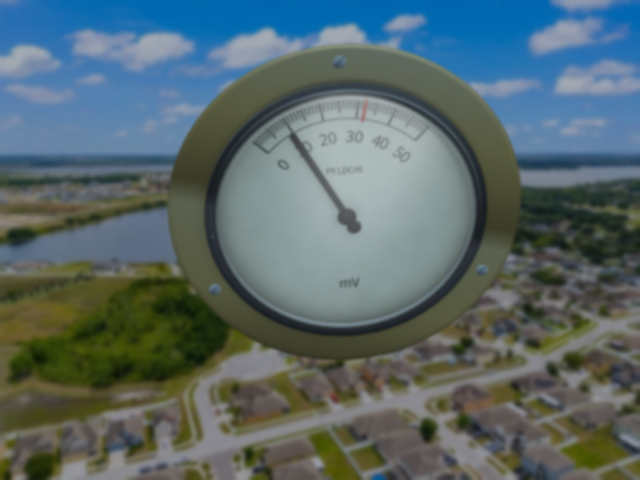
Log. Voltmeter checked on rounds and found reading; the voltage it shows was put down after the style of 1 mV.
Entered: 10 mV
